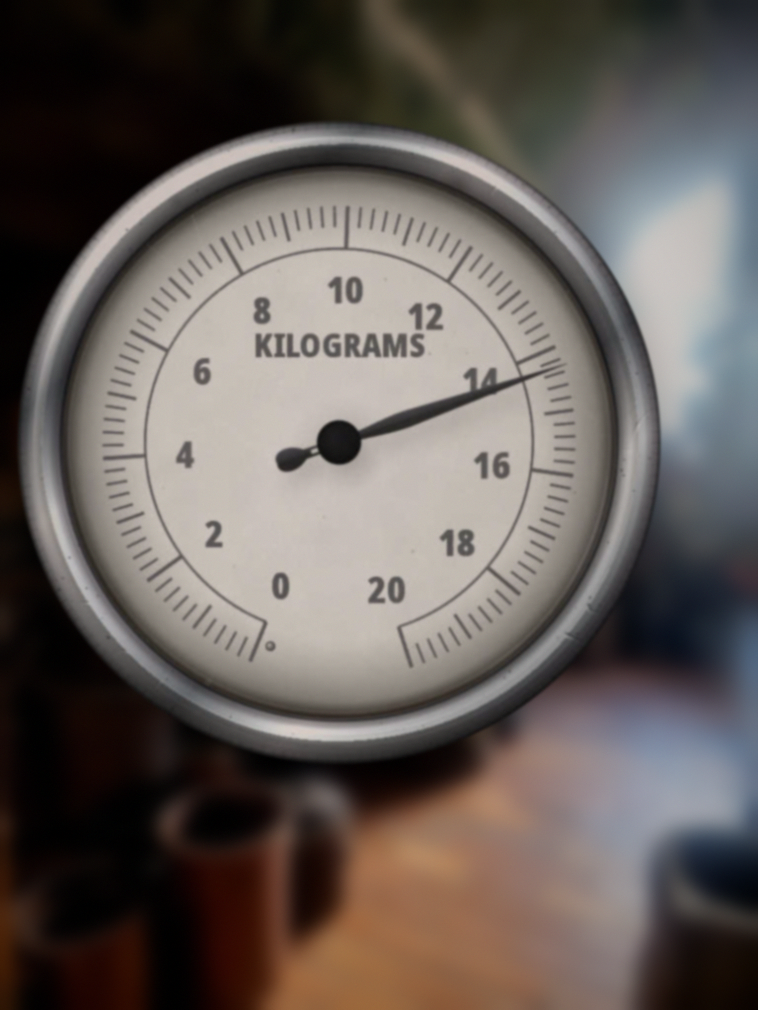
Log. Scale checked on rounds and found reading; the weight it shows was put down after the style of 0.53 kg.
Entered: 14.3 kg
